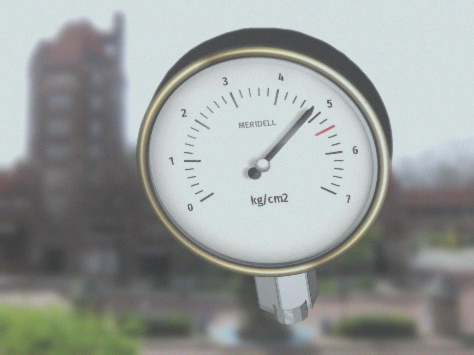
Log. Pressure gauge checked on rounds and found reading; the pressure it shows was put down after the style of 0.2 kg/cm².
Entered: 4.8 kg/cm²
